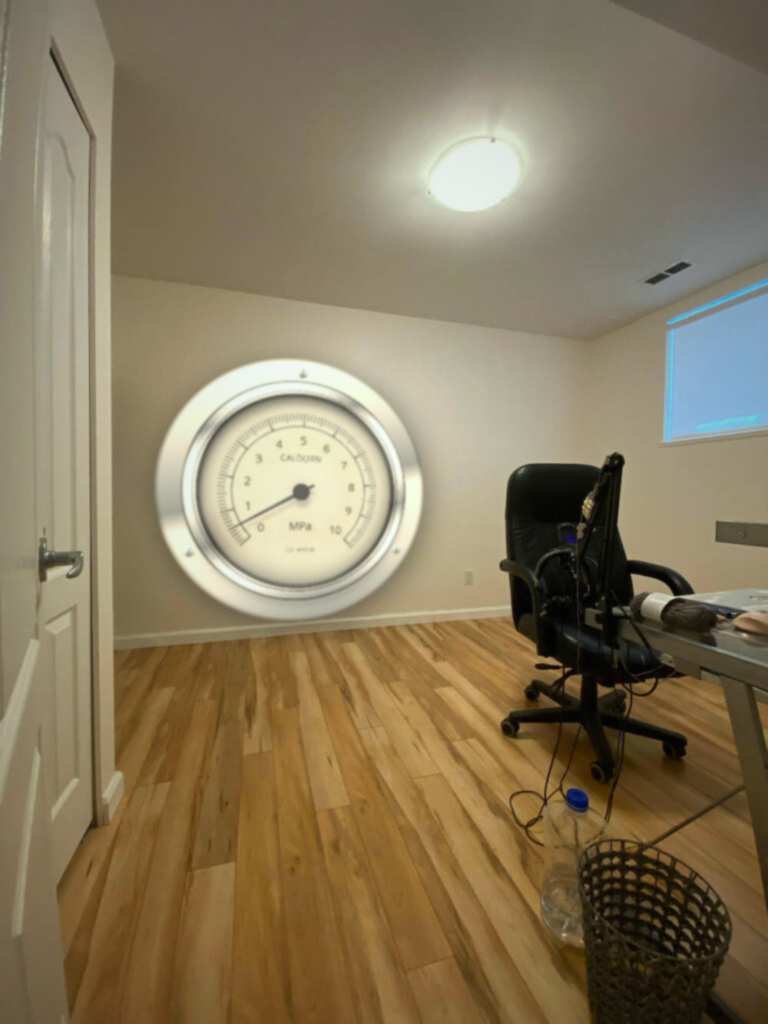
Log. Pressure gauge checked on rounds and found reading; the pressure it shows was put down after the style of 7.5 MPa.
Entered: 0.5 MPa
